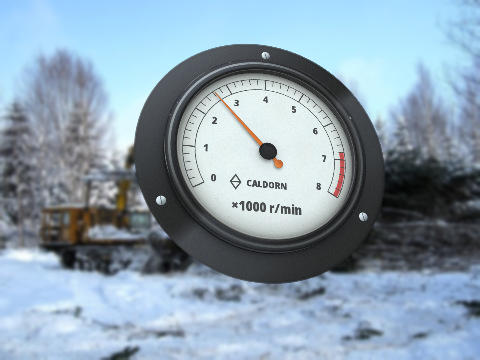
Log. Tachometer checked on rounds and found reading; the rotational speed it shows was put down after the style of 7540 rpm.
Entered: 2600 rpm
